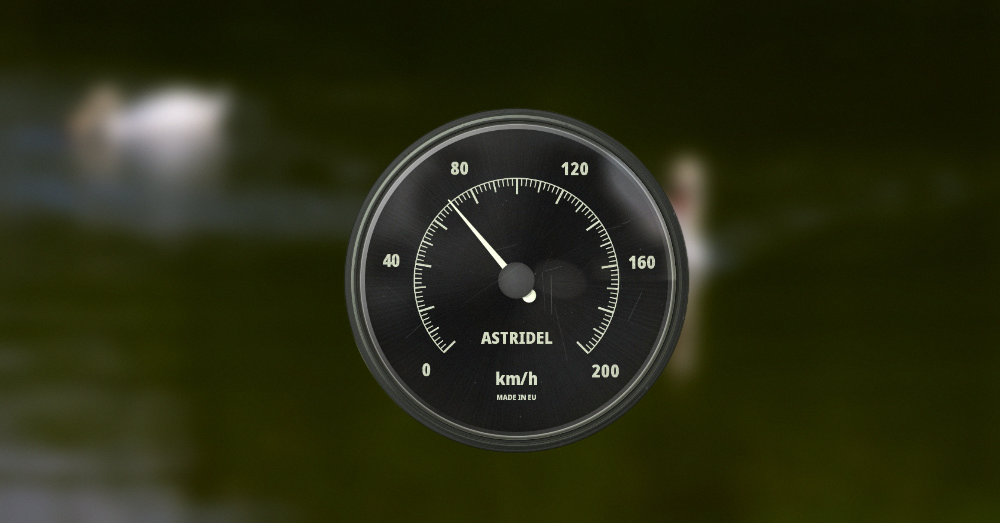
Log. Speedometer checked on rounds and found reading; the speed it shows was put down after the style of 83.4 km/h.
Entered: 70 km/h
